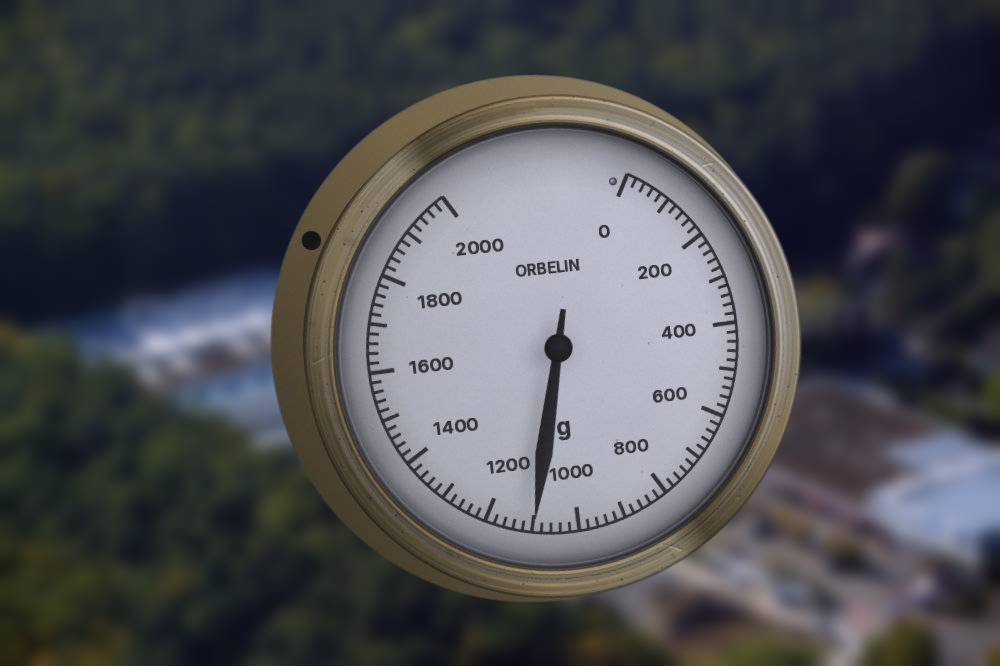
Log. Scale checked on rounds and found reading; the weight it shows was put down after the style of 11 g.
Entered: 1100 g
